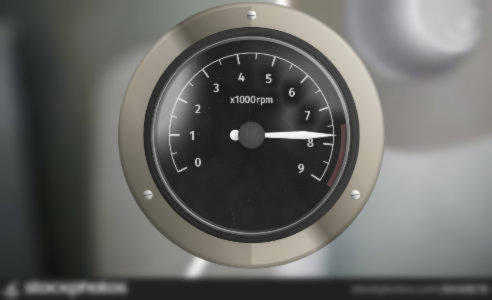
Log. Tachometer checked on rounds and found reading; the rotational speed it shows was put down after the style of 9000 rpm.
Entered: 7750 rpm
